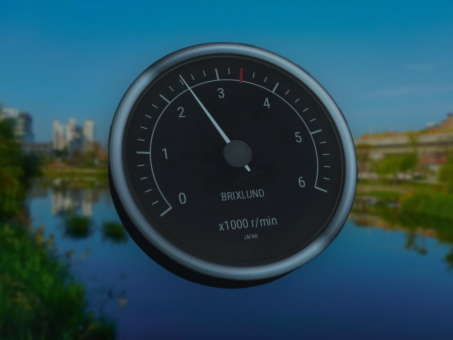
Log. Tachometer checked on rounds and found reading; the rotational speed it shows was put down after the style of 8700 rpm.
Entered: 2400 rpm
